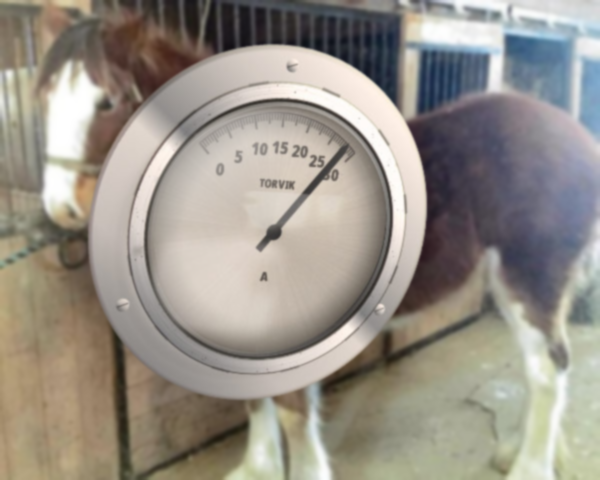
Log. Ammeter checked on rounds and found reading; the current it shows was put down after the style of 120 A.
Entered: 27.5 A
